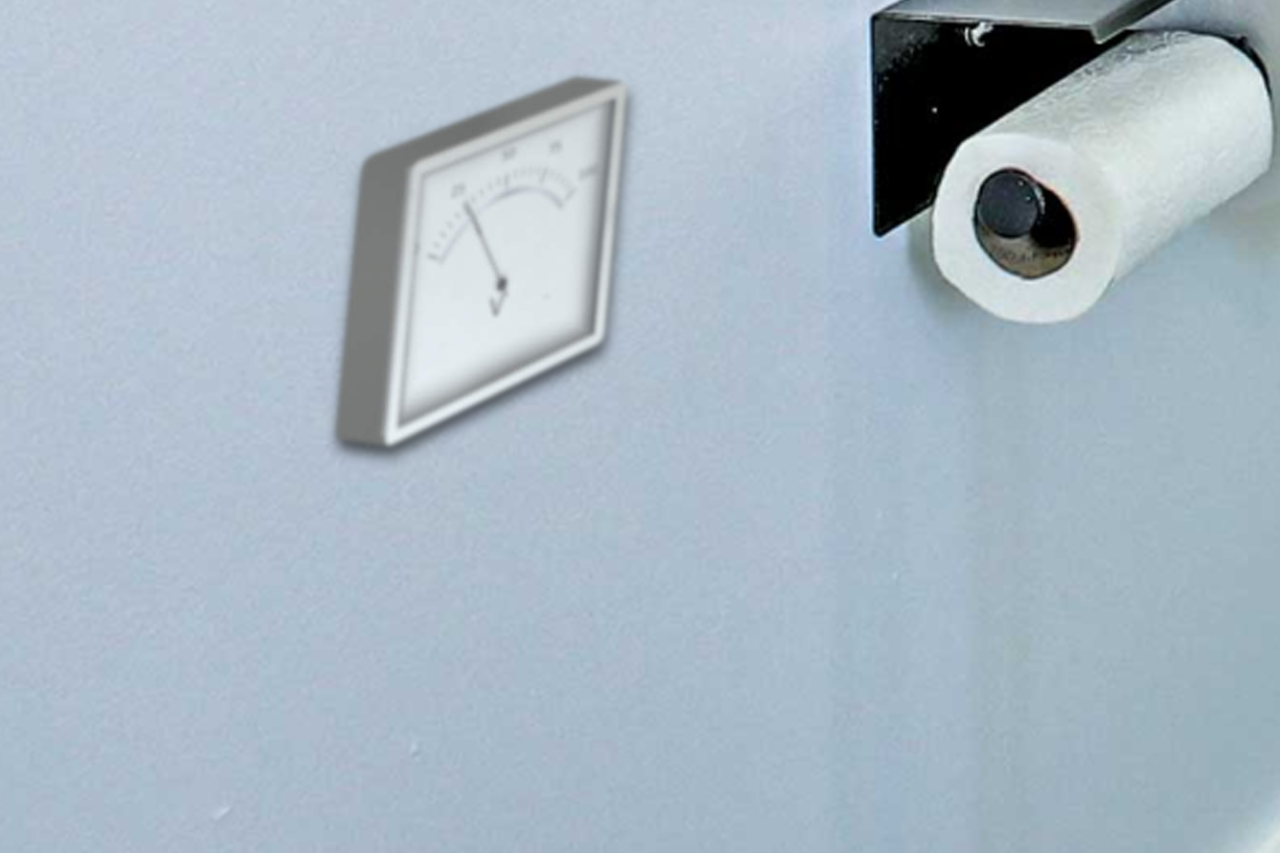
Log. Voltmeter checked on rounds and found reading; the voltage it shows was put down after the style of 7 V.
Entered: 25 V
